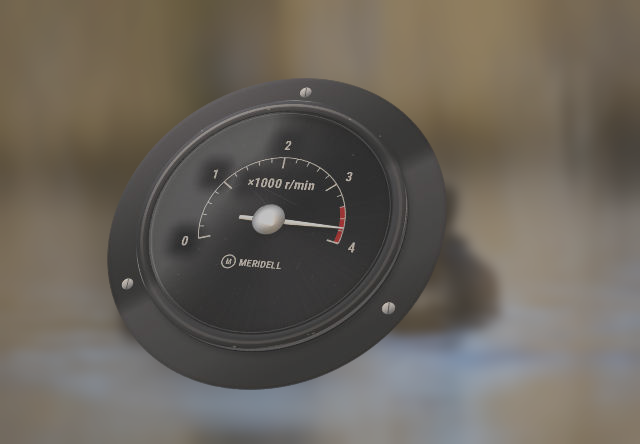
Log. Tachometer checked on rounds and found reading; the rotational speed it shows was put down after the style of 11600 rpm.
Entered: 3800 rpm
